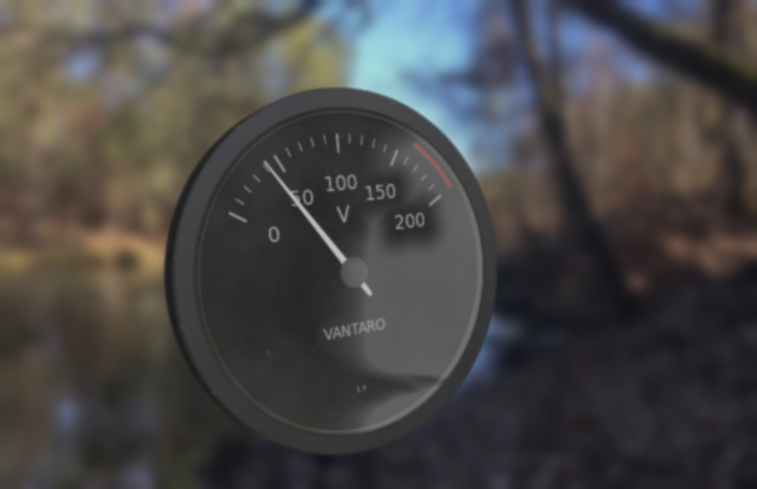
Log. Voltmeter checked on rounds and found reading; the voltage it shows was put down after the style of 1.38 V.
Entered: 40 V
